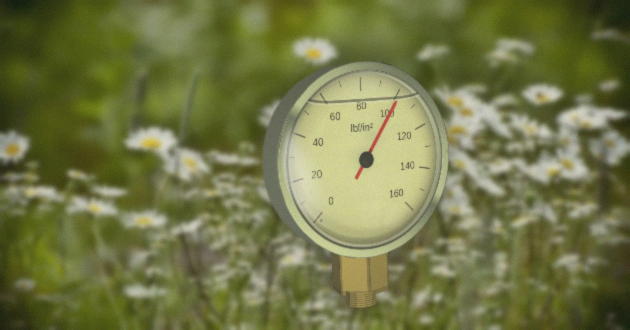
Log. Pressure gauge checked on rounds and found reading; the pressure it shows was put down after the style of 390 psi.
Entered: 100 psi
